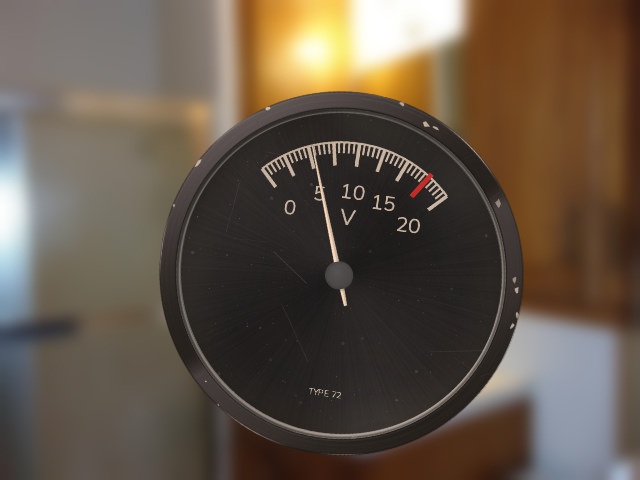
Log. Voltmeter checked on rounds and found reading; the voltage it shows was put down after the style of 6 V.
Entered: 5.5 V
